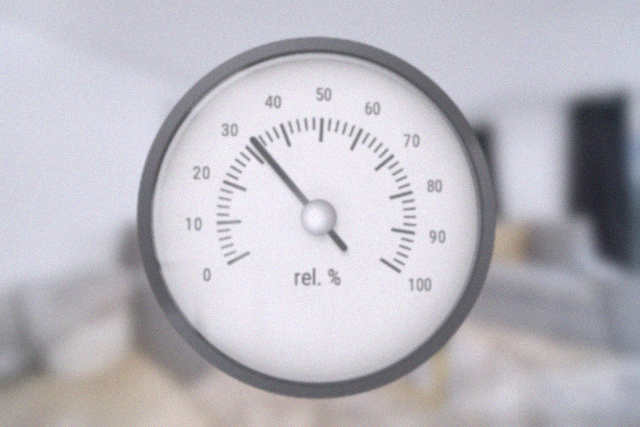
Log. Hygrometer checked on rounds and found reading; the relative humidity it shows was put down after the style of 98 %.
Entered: 32 %
